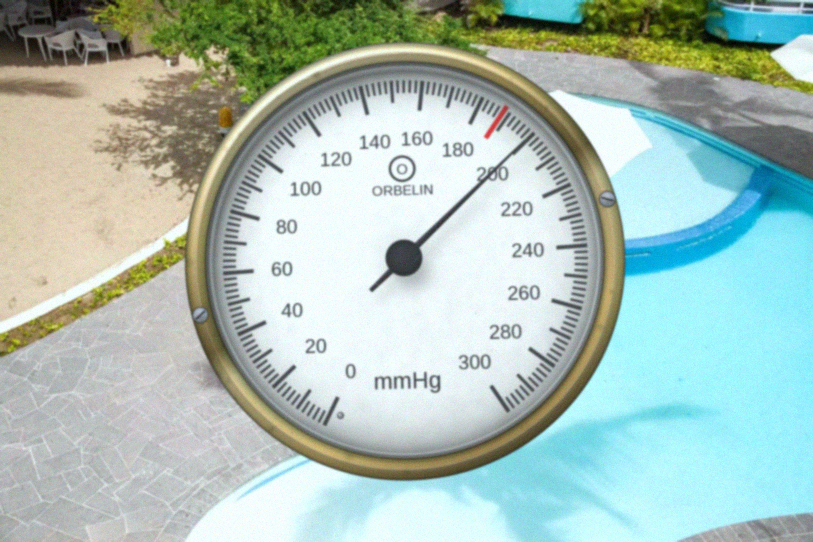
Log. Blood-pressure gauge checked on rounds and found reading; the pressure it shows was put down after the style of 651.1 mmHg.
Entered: 200 mmHg
